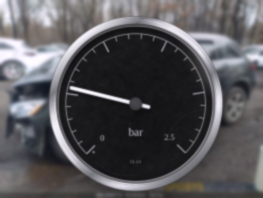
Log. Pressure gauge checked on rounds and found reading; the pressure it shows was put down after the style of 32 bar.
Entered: 0.55 bar
